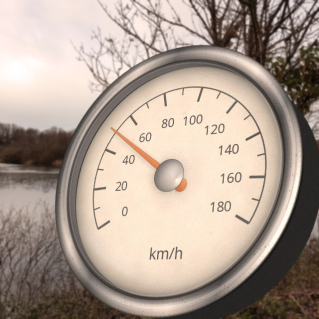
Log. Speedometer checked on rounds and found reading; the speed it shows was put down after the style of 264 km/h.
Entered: 50 km/h
